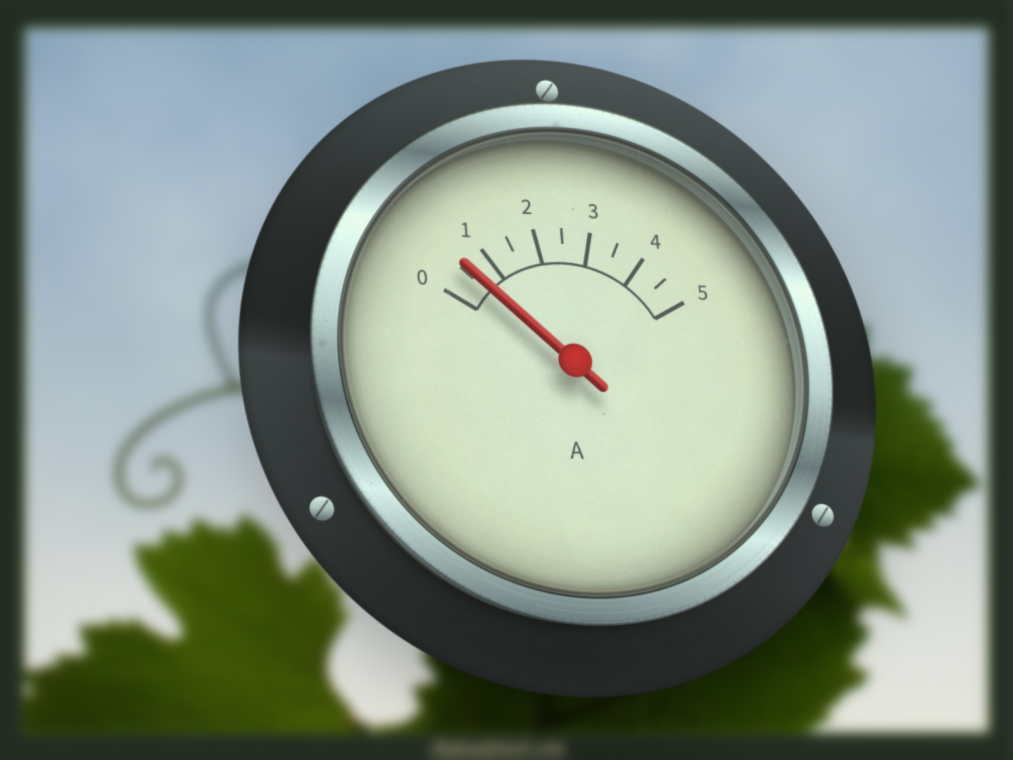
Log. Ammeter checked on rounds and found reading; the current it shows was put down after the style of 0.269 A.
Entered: 0.5 A
